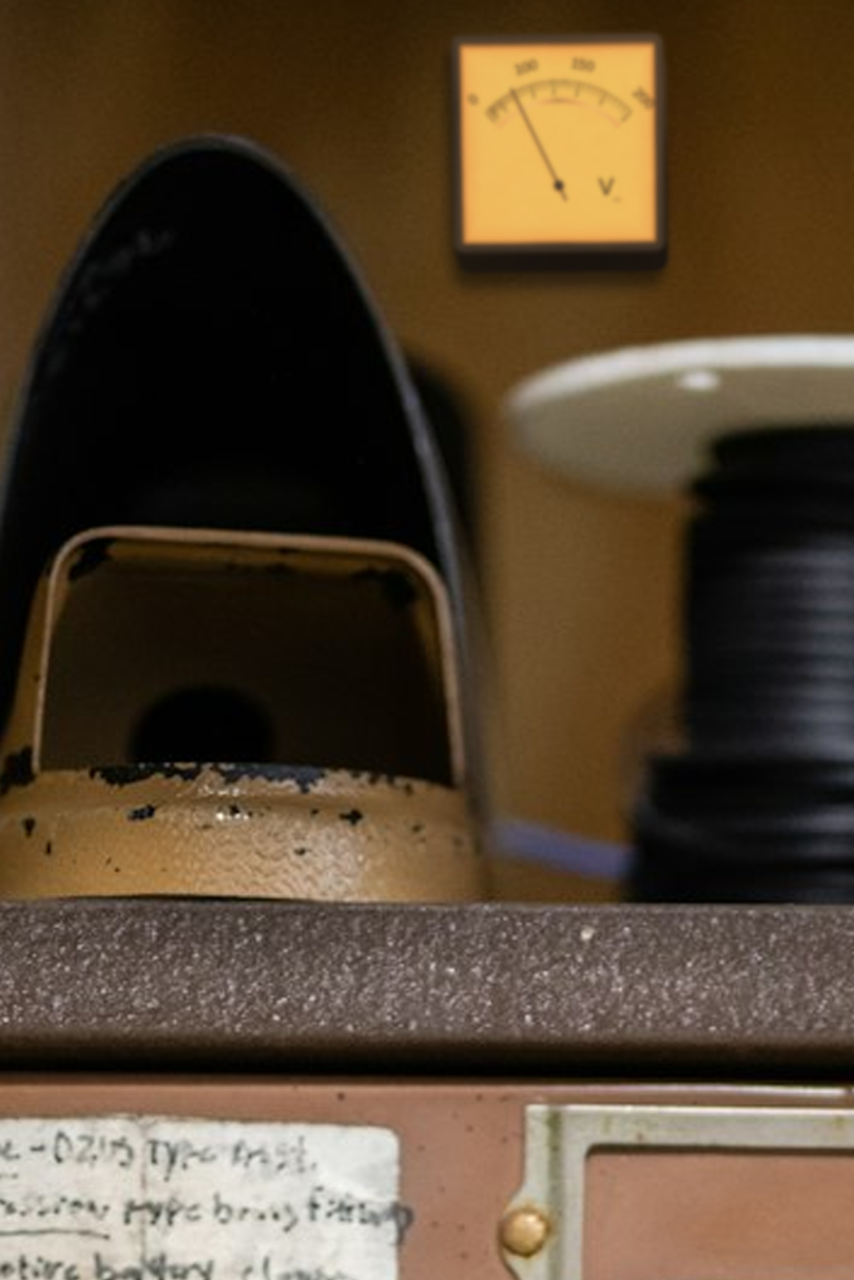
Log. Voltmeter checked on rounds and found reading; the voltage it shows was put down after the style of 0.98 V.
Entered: 75 V
